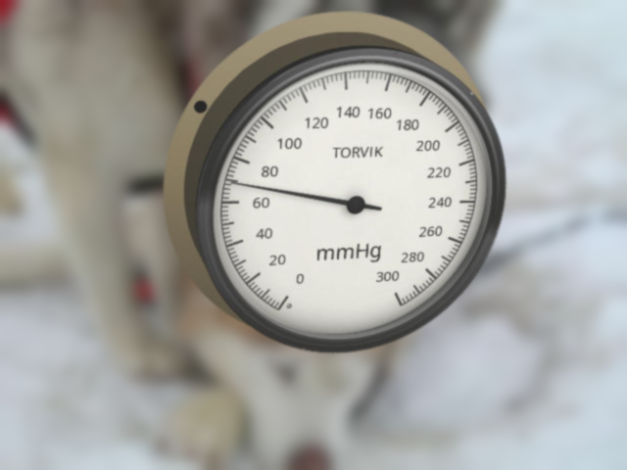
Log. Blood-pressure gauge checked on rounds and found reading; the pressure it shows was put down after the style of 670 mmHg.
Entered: 70 mmHg
